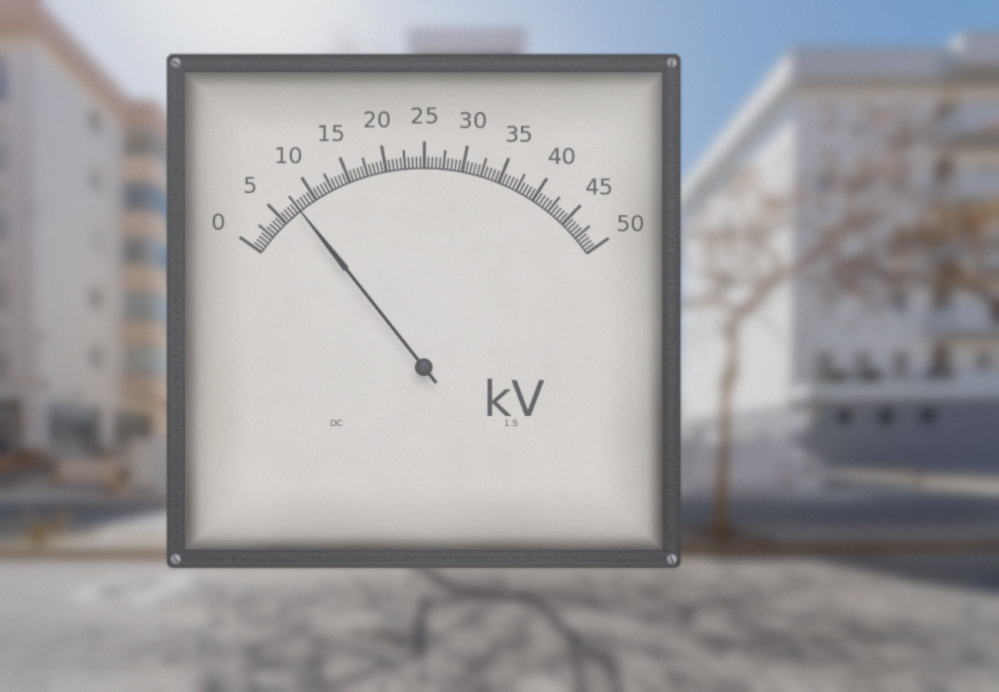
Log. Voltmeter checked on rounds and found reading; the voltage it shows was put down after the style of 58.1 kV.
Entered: 7.5 kV
